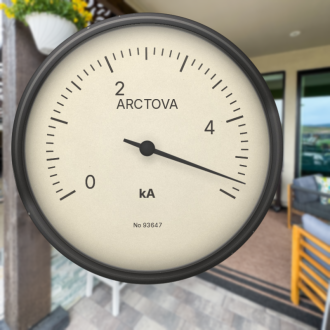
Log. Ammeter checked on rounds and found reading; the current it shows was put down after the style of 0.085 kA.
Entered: 4.8 kA
